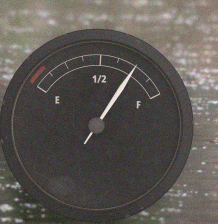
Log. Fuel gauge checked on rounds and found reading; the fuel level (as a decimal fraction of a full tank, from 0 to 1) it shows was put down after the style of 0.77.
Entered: 0.75
